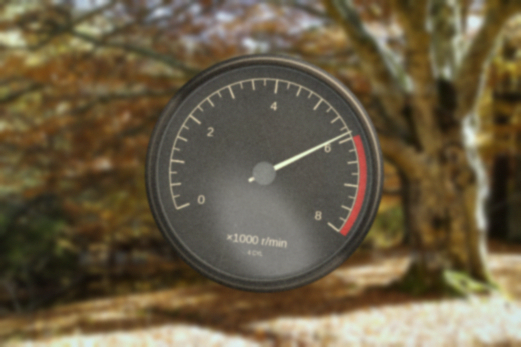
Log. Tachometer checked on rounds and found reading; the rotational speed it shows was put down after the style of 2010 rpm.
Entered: 5875 rpm
